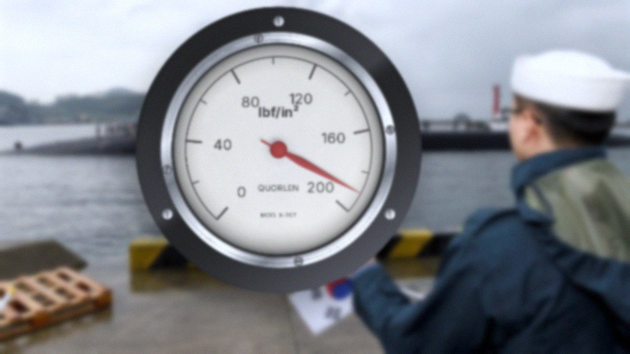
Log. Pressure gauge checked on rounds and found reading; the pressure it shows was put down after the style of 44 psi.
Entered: 190 psi
